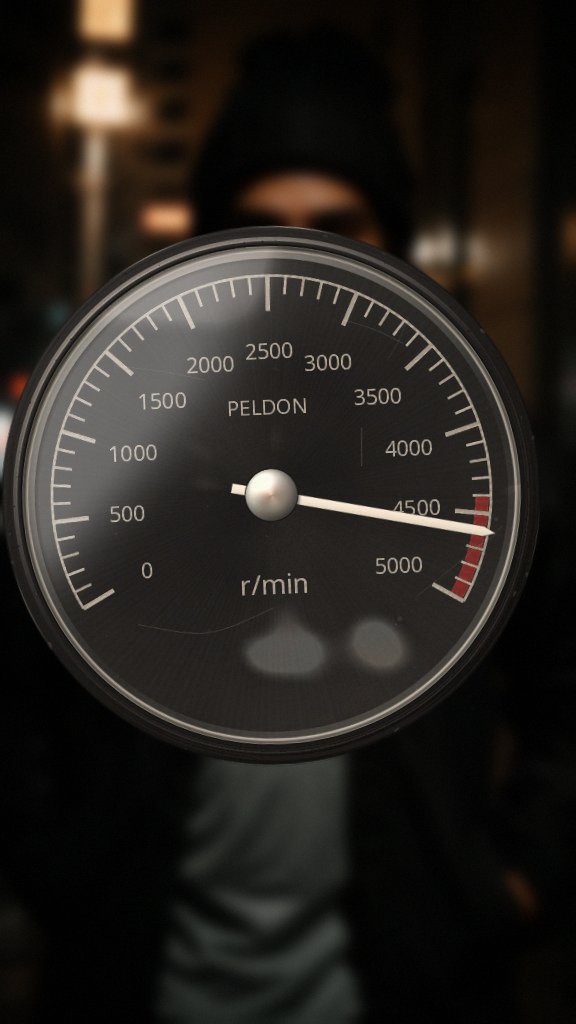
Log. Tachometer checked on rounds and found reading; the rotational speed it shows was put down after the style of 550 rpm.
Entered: 4600 rpm
